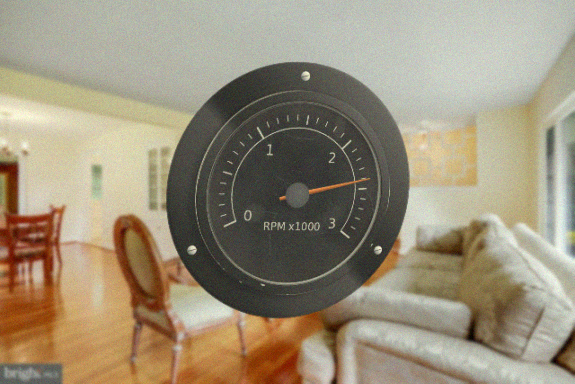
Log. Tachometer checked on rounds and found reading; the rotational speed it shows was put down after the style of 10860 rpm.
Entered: 2400 rpm
